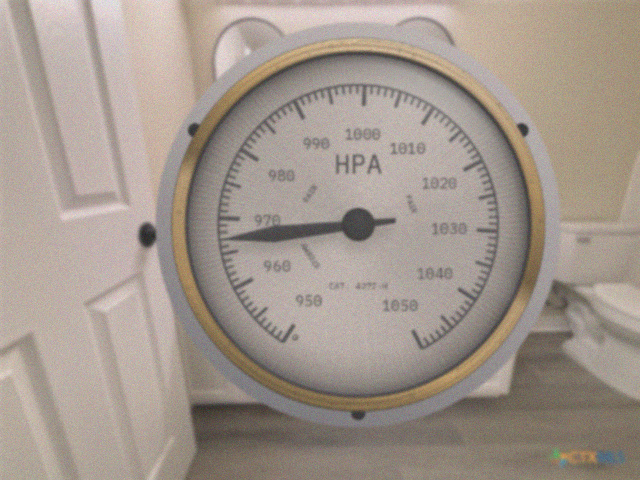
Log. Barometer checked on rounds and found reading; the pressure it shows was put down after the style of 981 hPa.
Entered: 967 hPa
